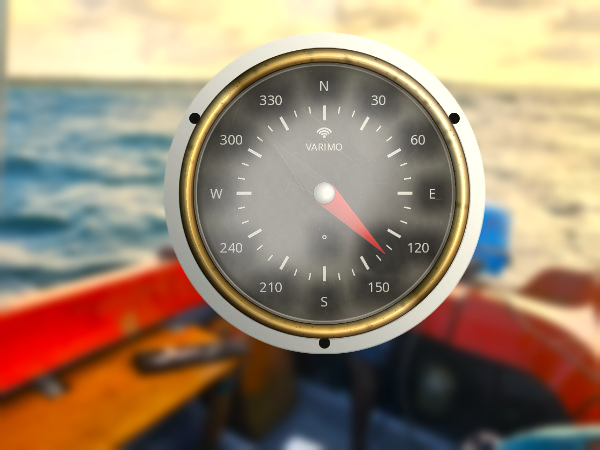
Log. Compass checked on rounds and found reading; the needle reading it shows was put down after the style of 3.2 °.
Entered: 135 °
